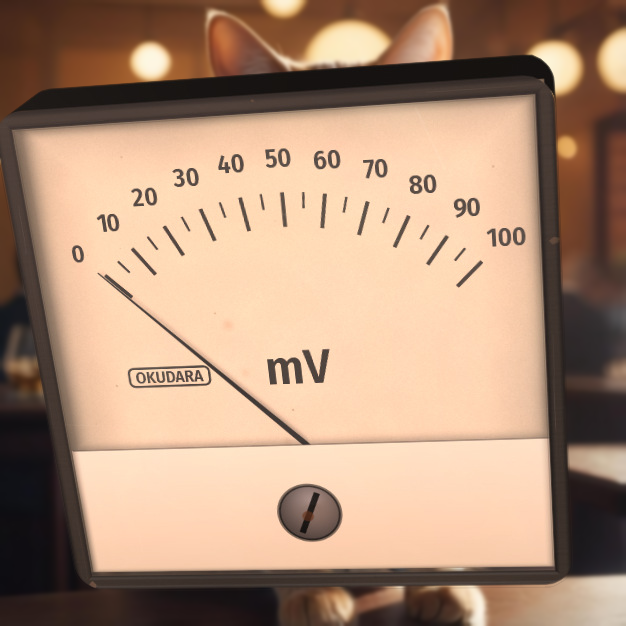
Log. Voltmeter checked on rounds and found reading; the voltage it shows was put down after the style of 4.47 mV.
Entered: 0 mV
